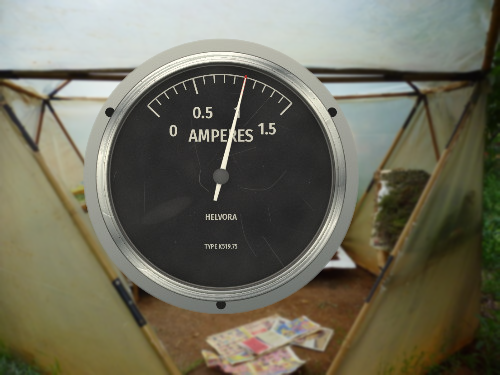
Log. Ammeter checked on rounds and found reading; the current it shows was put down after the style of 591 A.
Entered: 1 A
